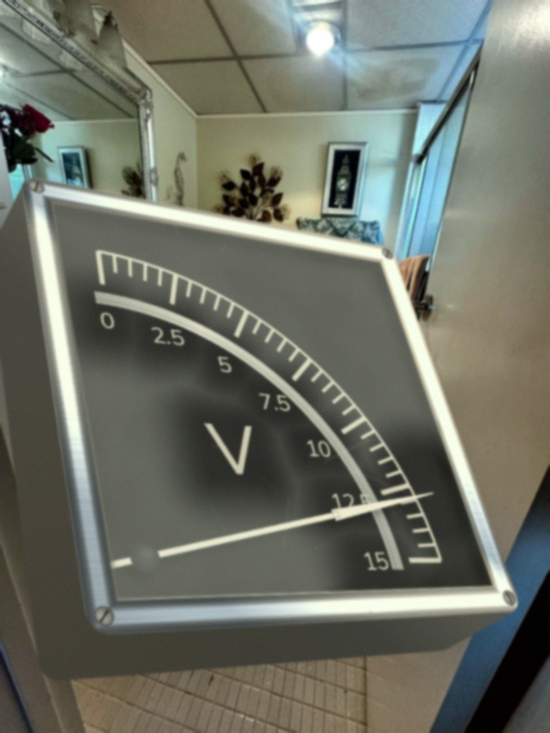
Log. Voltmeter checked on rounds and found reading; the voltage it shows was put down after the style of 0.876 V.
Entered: 13 V
